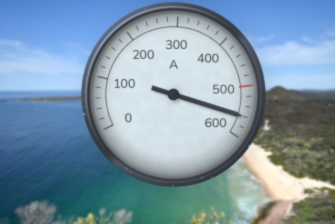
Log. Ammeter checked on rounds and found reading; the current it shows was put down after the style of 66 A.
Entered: 560 A
